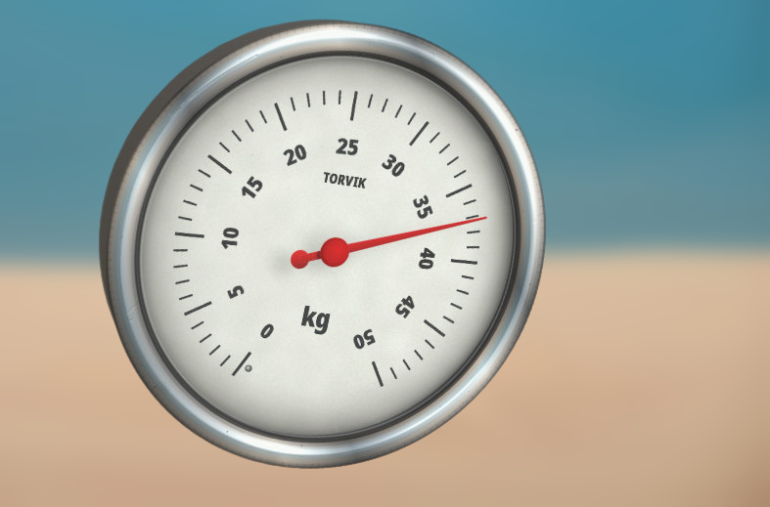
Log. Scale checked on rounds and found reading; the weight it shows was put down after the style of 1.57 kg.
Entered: 37 kg
